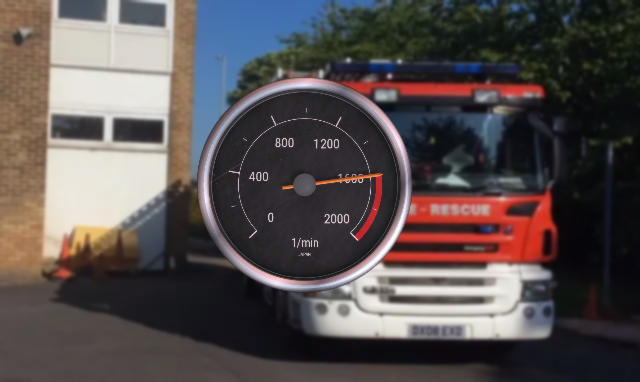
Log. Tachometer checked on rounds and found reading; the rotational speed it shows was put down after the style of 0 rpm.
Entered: 1600 rpm
